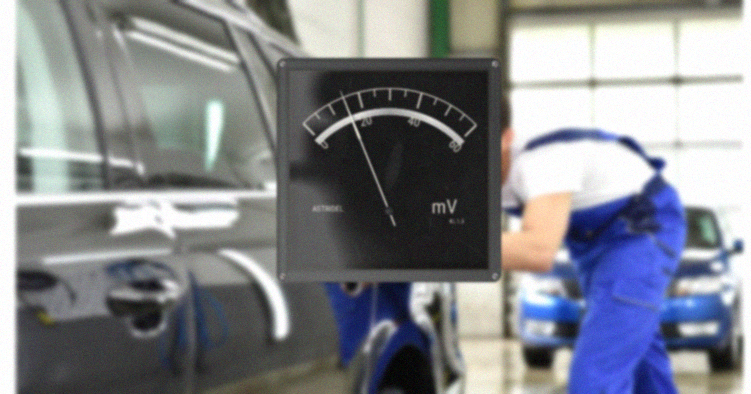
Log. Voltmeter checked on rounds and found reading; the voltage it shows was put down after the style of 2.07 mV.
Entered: 15 mV
